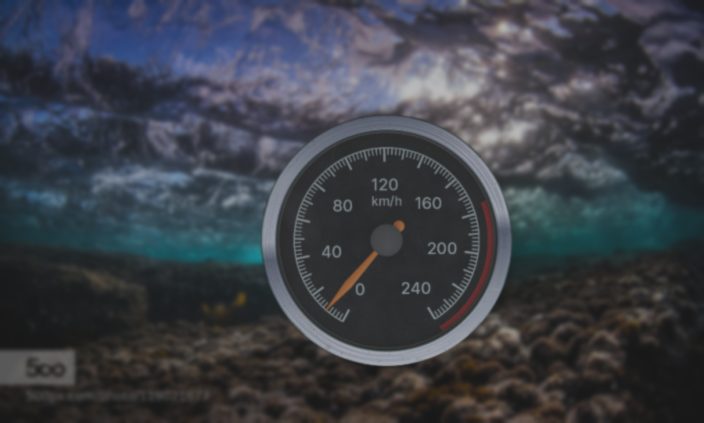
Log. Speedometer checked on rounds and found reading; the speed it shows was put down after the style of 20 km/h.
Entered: 10 km/h
